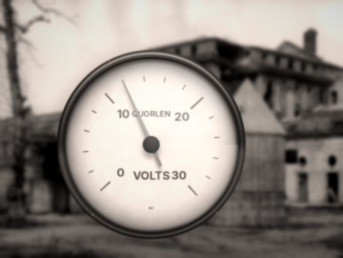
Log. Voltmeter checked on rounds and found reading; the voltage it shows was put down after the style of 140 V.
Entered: 12 V
